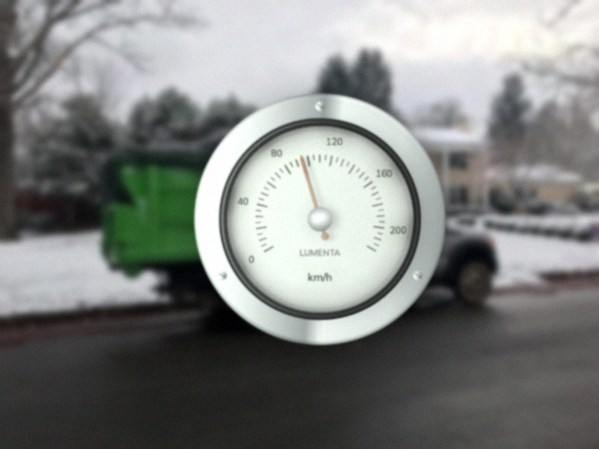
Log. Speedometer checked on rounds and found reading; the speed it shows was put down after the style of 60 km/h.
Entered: 95 km/h
